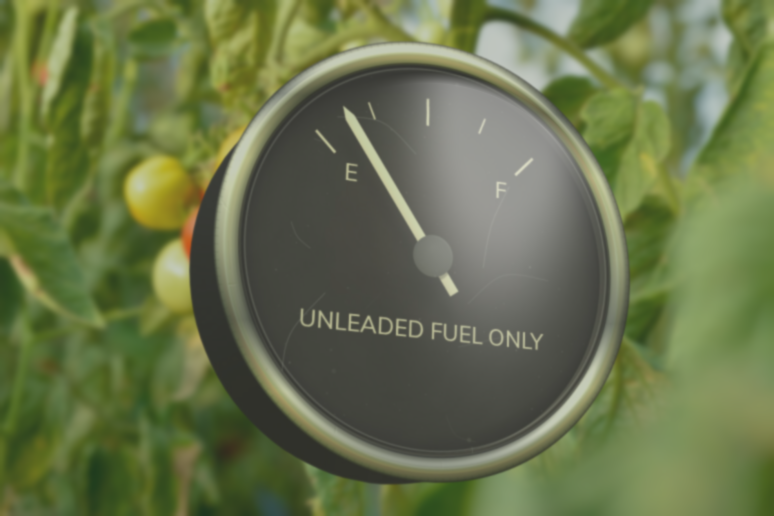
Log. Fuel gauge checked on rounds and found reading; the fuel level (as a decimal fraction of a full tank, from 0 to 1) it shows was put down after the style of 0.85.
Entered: 0.125
